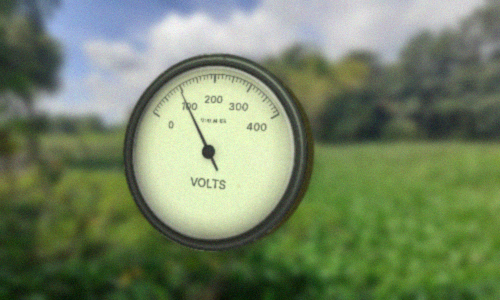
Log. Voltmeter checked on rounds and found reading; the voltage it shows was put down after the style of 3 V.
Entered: 100 V
